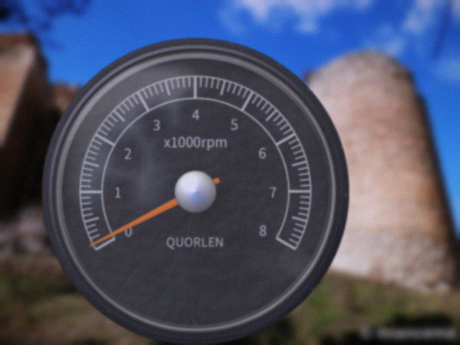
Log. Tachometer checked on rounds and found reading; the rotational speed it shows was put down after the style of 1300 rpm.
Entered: 100 rpm
